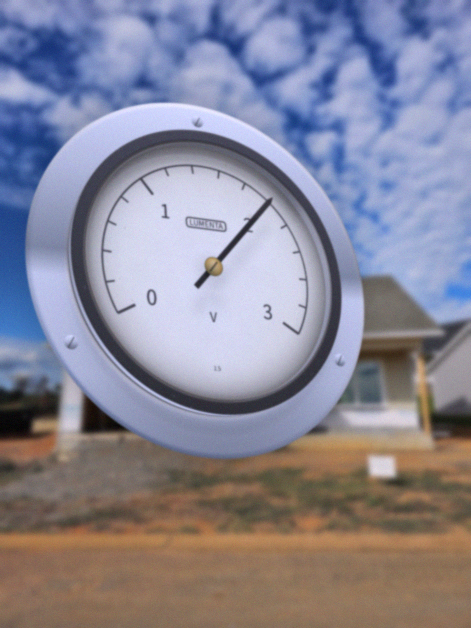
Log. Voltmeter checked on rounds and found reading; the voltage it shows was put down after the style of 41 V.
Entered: 2 V
